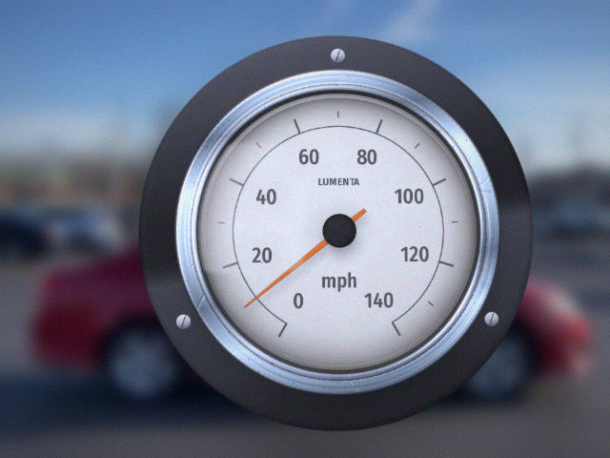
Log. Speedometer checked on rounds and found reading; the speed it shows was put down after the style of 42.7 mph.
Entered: 10 mph
